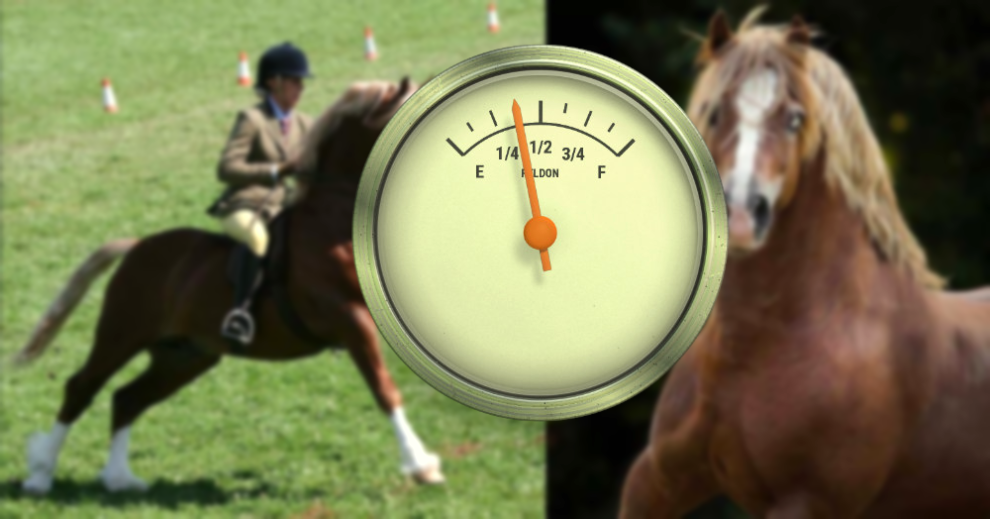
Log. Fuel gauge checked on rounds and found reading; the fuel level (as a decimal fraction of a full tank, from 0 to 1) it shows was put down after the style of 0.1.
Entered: 0.375
